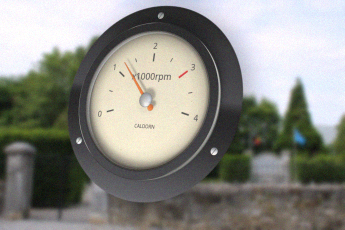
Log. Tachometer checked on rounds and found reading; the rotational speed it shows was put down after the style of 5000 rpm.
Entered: 1250 rpm
